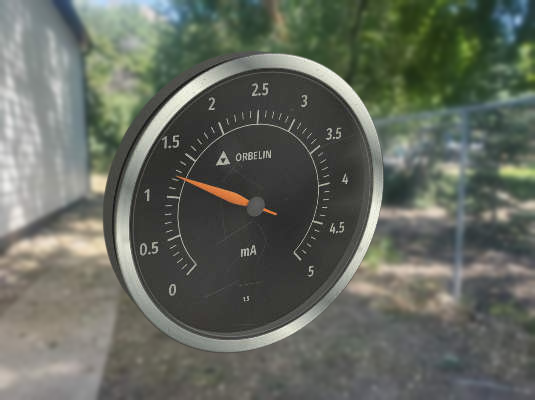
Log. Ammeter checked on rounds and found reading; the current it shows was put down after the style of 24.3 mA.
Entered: 1.25 mA
